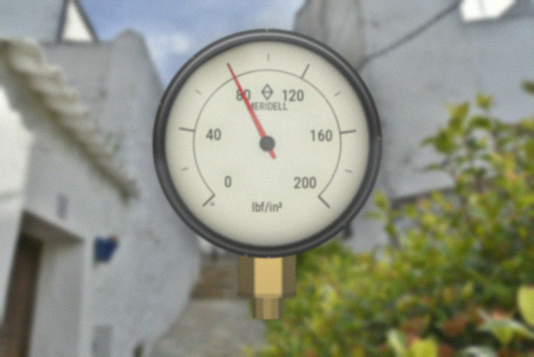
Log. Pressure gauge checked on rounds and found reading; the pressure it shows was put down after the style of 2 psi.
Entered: 80 psi
